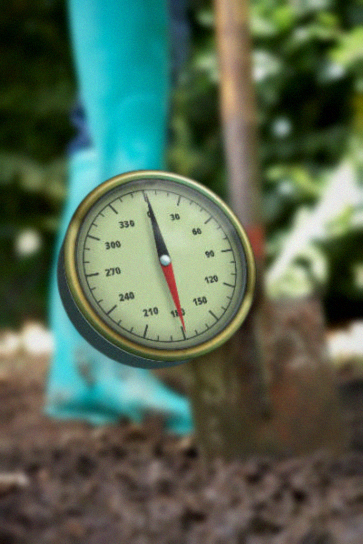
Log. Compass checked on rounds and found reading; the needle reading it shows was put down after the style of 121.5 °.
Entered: 180 °
